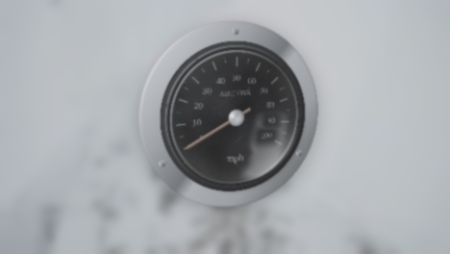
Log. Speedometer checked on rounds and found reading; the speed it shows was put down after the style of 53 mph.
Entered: 0 mph
